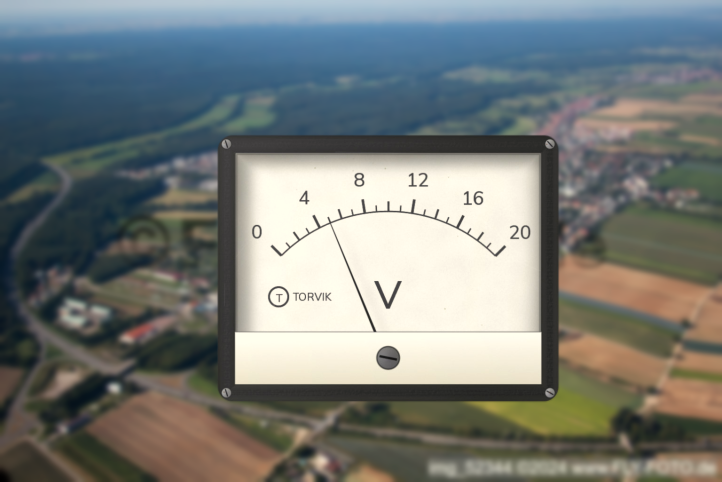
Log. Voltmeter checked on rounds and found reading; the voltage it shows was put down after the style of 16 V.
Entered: 5 V
